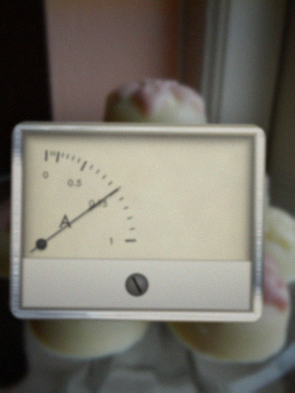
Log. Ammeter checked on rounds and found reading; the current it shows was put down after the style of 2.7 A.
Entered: 0.75 A
